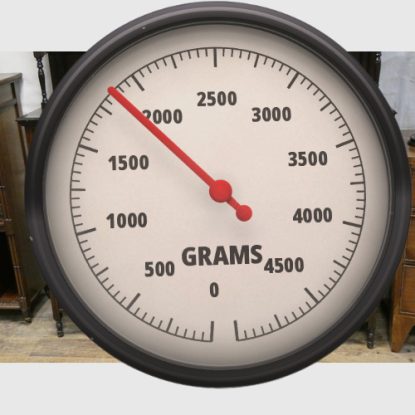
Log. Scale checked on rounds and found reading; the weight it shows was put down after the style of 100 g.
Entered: 1850 g
